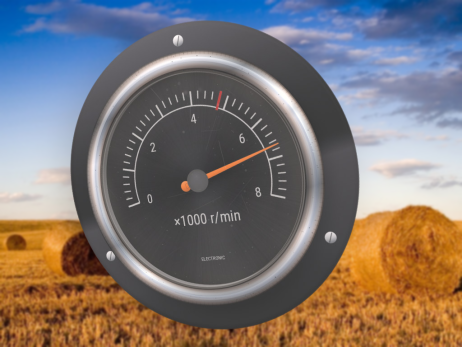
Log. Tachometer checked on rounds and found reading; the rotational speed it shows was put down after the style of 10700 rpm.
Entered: 6700 rpm
